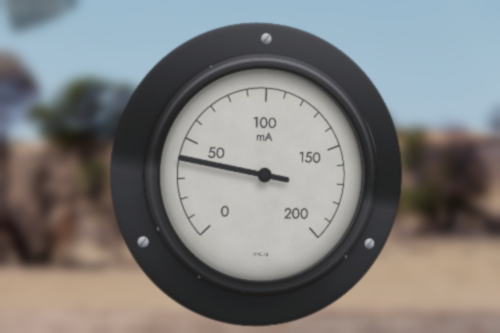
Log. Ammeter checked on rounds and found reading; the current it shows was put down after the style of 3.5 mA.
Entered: 40 mA
